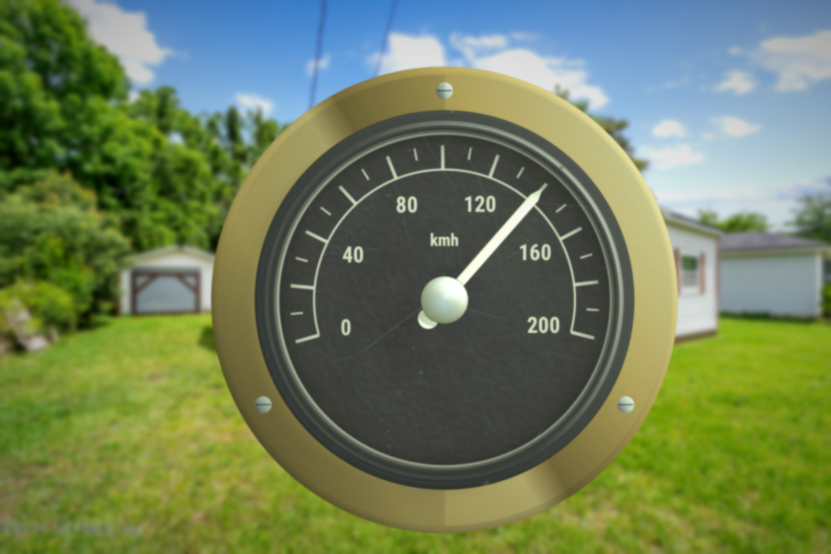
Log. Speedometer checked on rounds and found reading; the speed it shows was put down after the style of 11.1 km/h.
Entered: 140 km/h
